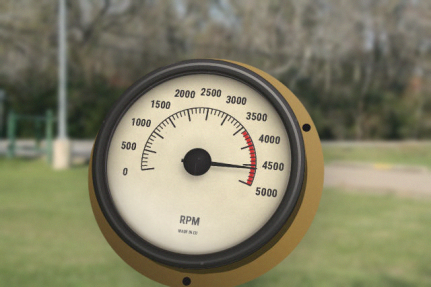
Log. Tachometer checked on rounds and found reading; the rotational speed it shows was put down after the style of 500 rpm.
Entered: 4600 rpm
